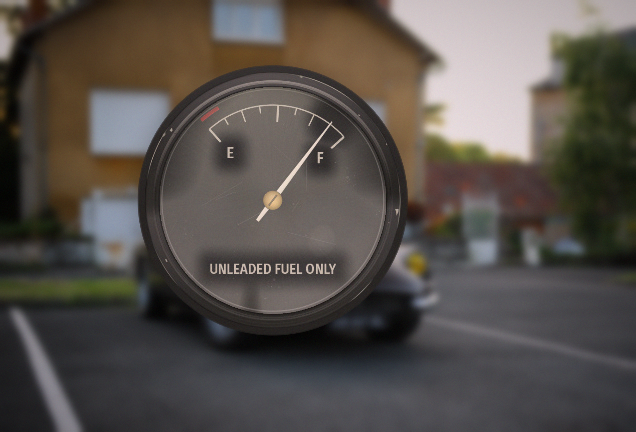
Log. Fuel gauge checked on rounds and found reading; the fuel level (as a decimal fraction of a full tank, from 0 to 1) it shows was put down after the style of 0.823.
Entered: 0.875
